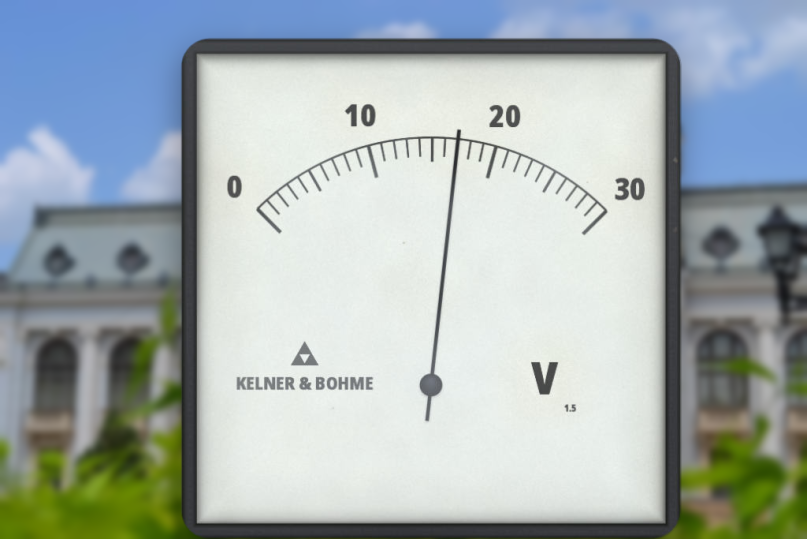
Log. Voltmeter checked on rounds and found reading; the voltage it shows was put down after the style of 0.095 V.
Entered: 17 V
